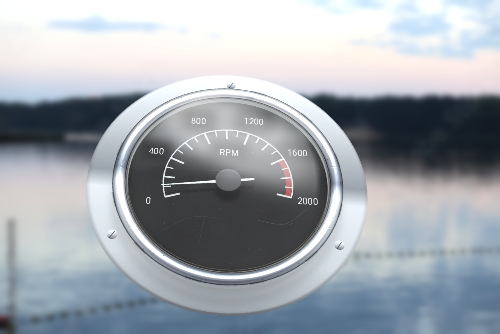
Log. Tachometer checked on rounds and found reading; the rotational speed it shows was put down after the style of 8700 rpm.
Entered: 100 rpm
